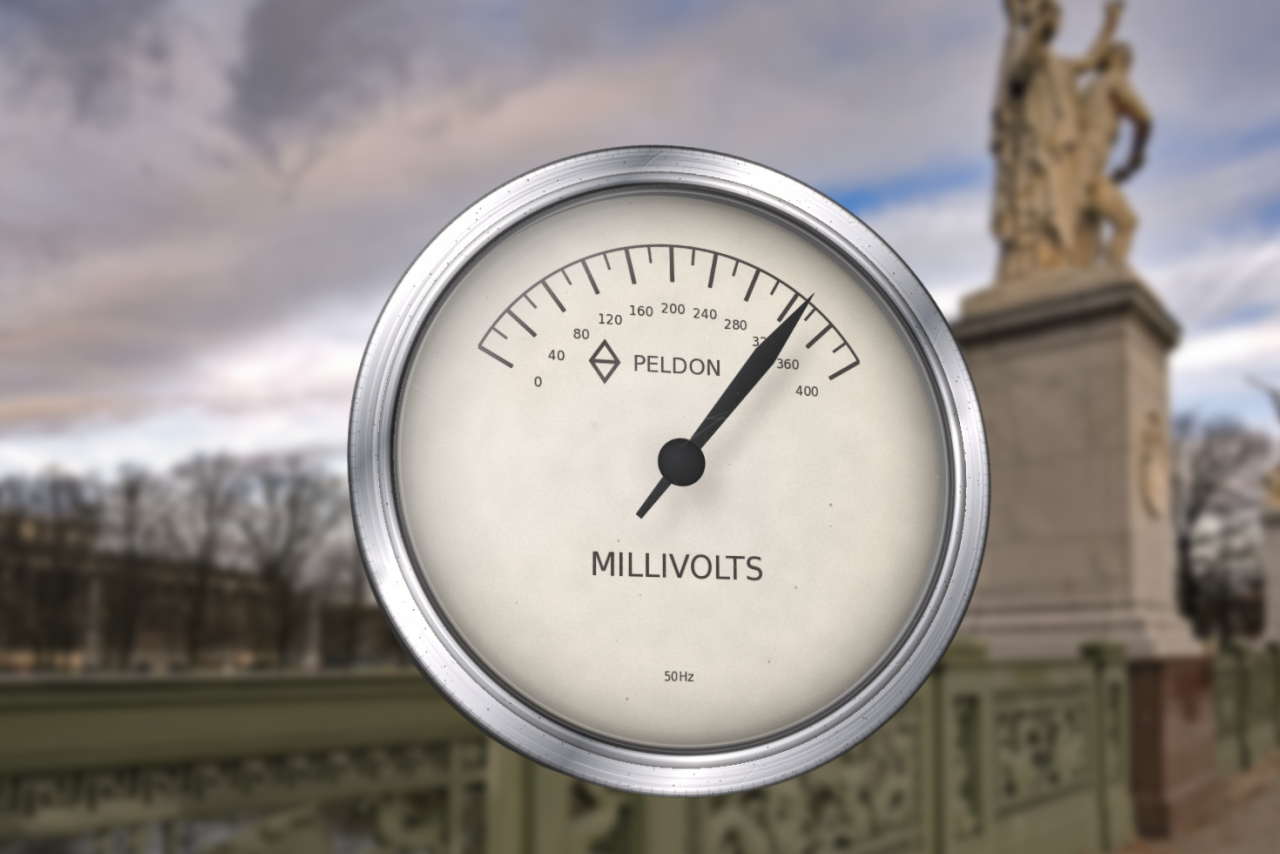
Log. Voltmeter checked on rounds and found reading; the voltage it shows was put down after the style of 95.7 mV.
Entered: 330 mV
